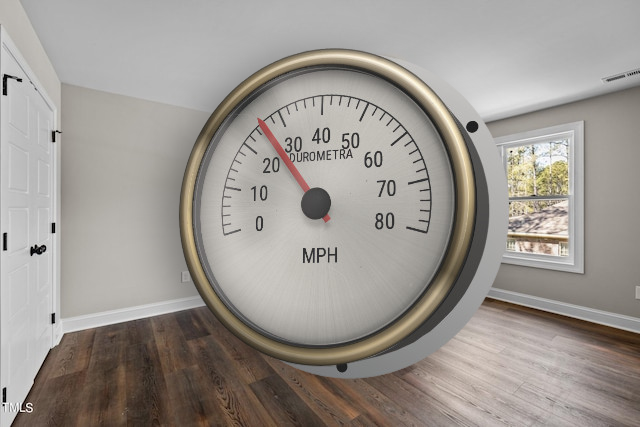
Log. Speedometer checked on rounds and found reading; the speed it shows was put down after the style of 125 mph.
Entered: 26 mph
